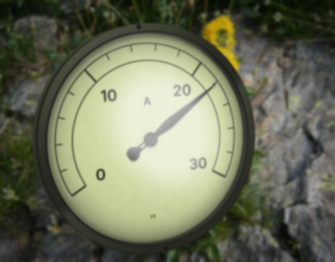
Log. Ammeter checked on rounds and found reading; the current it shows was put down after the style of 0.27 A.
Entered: 22 A
